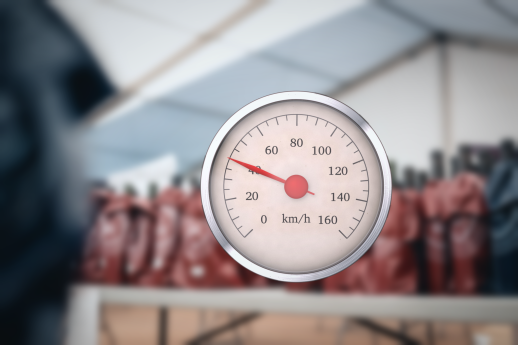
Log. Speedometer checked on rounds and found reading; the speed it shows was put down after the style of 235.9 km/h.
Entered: 40 km/h
